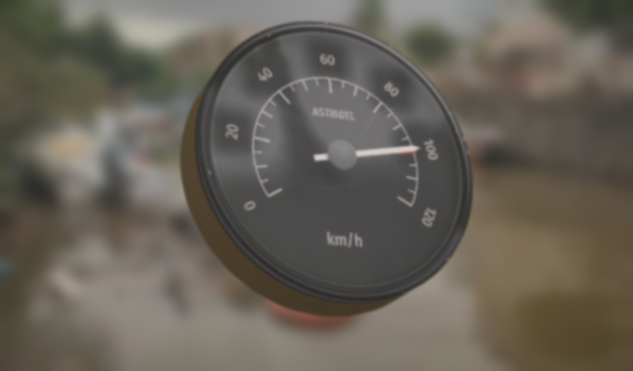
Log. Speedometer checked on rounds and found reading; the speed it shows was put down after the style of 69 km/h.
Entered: 100 km/h
